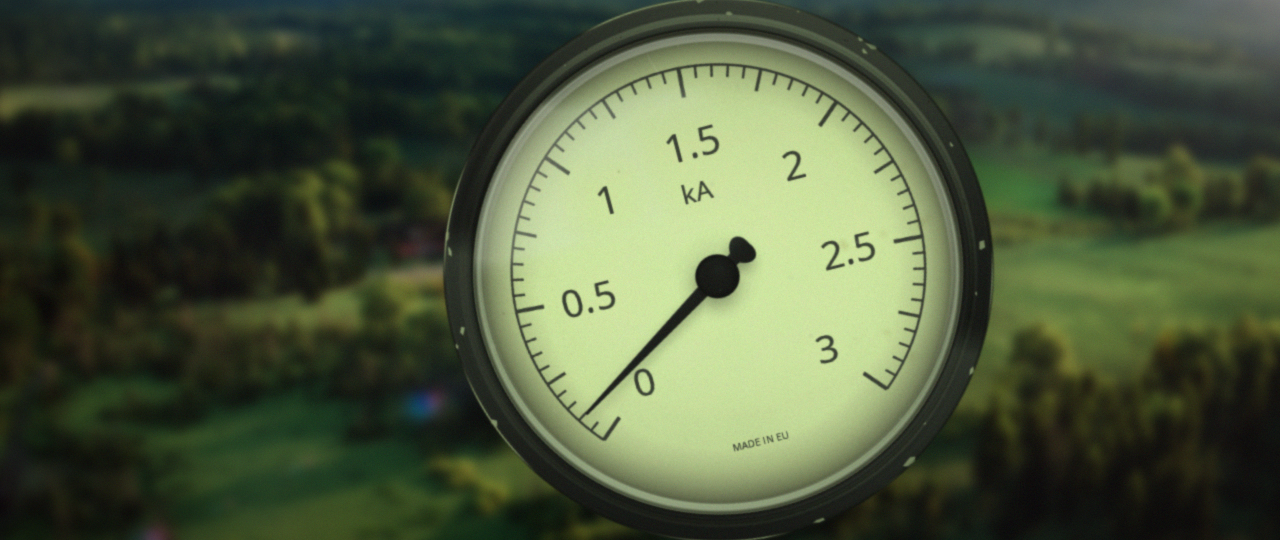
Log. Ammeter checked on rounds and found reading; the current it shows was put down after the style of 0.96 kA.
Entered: 0.1 kA
